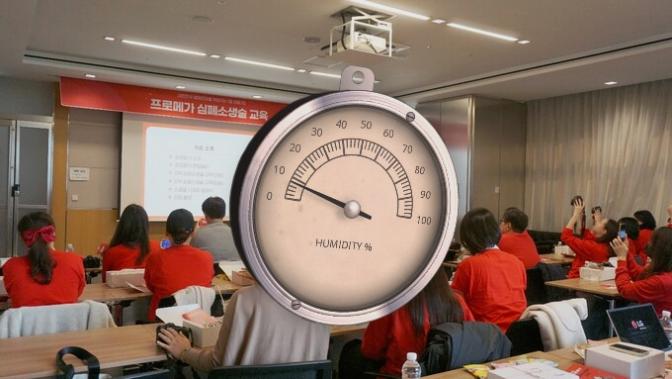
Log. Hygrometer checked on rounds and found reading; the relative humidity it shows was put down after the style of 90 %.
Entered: 8 %
